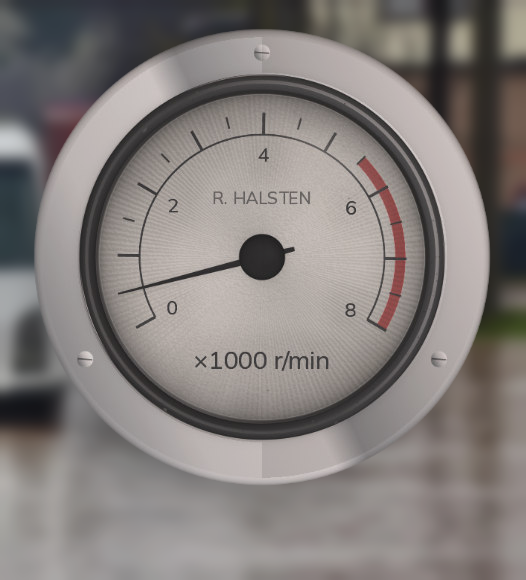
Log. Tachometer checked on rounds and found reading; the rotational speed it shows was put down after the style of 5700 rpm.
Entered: 500 rpm
